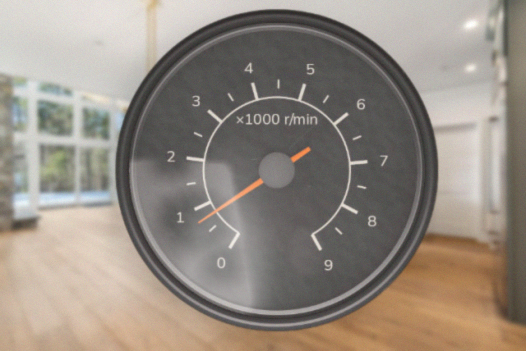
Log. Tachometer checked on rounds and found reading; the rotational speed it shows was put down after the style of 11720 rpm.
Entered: 750 rpm
